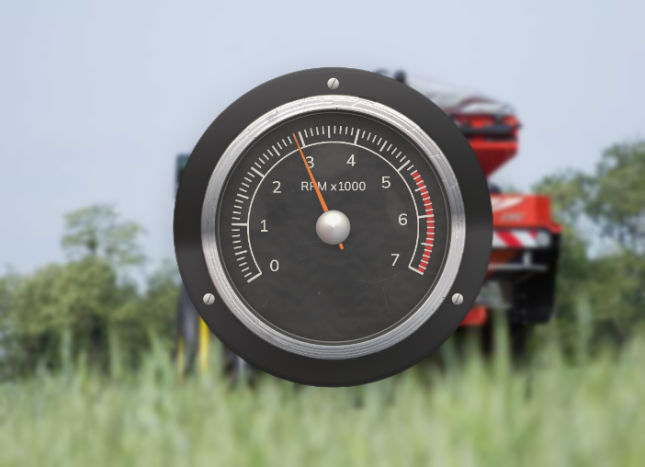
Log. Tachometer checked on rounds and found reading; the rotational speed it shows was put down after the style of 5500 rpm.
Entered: 2900 rpm
